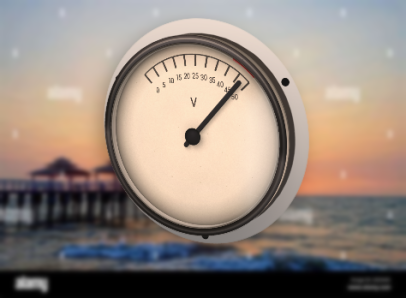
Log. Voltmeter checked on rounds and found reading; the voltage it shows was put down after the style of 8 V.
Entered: 47.5 V
